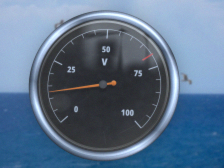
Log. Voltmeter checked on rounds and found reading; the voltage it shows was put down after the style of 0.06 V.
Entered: 12.5 V
